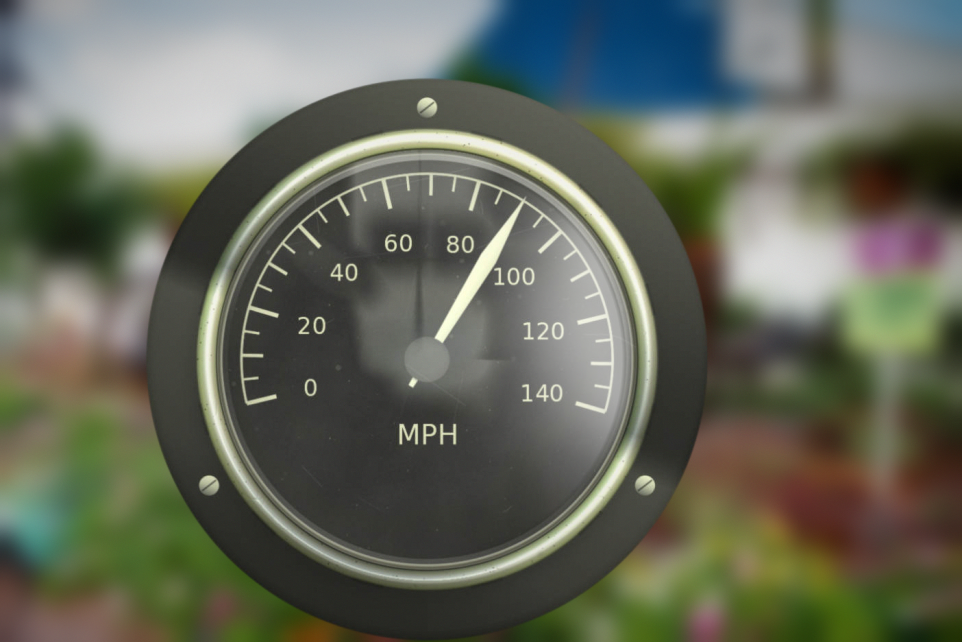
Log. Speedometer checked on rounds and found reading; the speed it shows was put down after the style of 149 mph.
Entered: 90 mph
